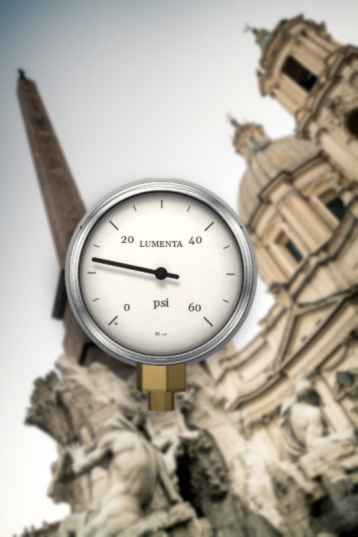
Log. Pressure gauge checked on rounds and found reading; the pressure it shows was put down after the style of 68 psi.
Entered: 12.5 psi
